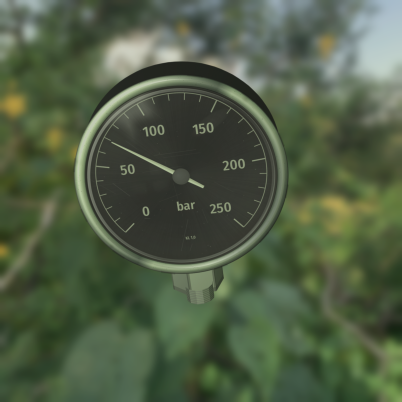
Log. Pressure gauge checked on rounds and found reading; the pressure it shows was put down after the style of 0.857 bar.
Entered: 70 bar
